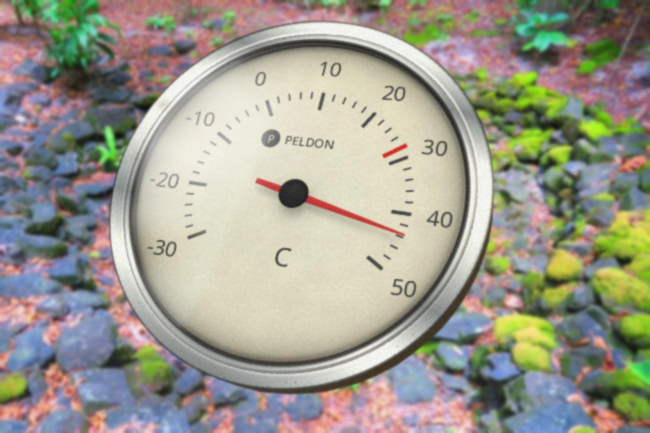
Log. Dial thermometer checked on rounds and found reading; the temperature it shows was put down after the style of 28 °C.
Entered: 44 °C
